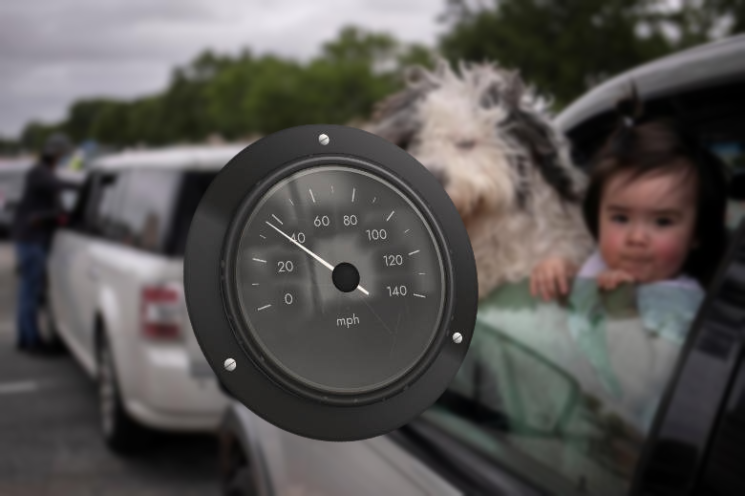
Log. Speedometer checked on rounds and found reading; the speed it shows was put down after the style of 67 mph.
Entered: 35 mph
